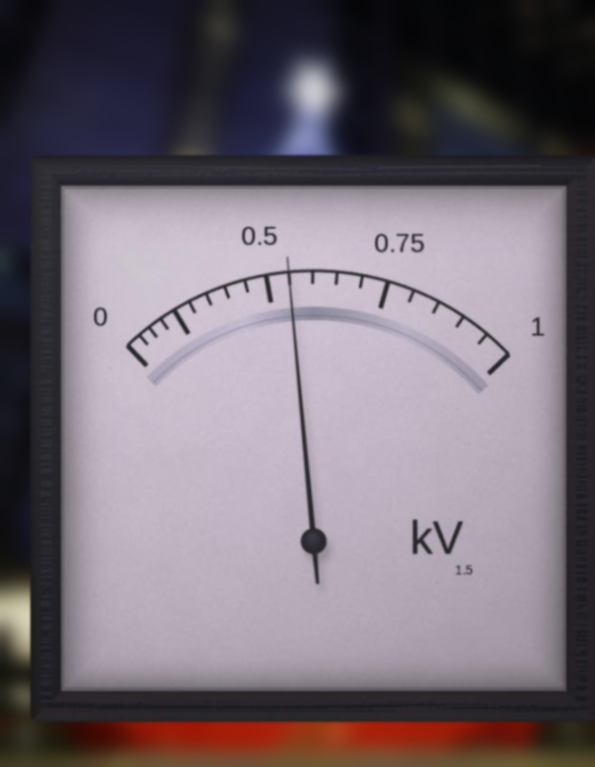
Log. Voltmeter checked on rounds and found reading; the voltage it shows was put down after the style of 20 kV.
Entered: 0.55 kV
